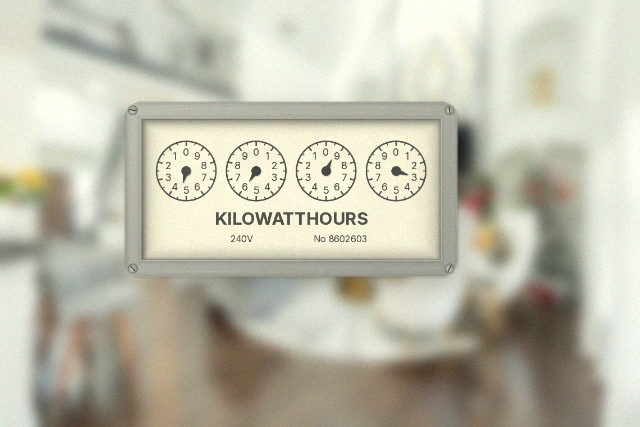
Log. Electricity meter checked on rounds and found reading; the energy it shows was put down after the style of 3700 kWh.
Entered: 4593 kWh
